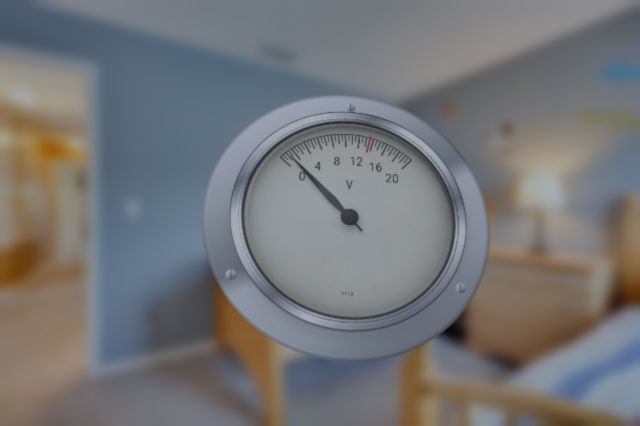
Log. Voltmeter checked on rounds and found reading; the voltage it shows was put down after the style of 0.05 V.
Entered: 1 V
